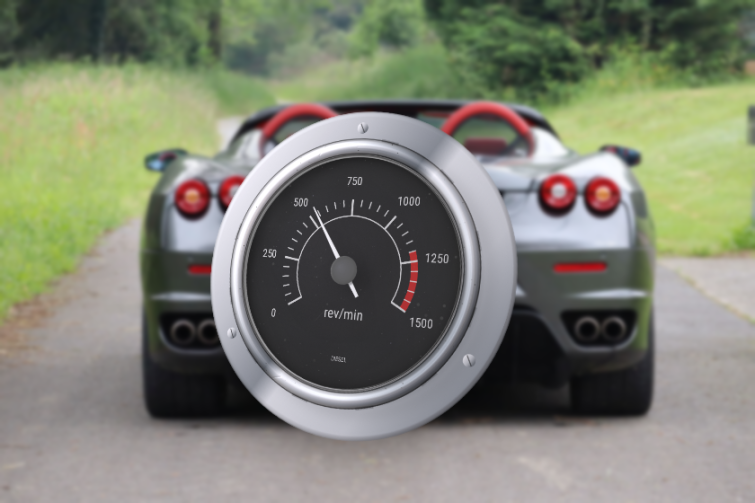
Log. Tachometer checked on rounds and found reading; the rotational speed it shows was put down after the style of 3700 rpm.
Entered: 550 rpm
